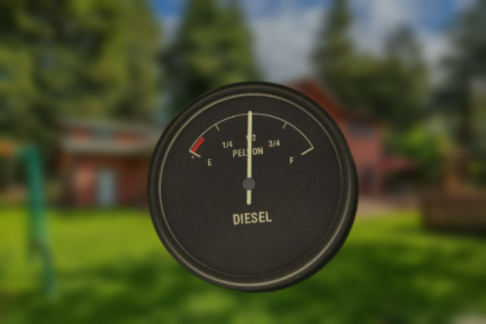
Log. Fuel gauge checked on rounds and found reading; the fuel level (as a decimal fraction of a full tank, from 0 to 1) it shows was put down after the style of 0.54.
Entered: 0.5
